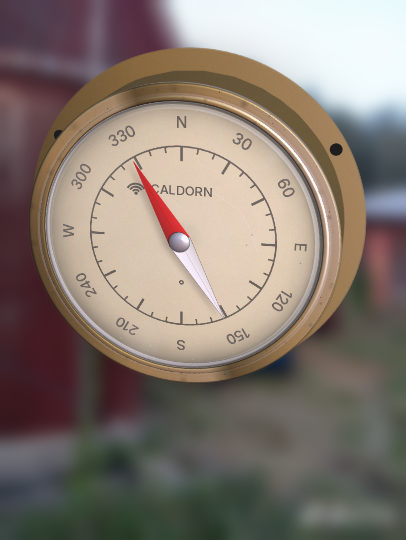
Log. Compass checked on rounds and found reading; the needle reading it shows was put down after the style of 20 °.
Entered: 330 °
